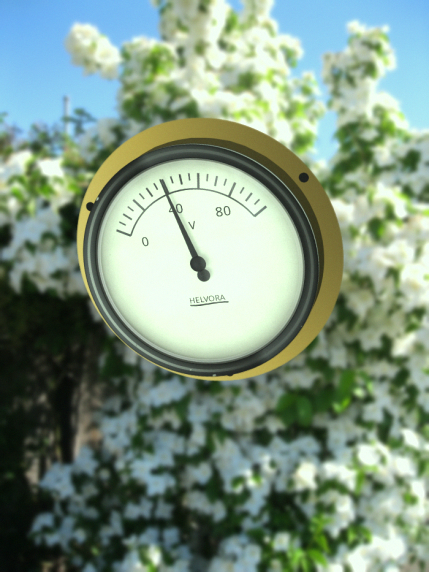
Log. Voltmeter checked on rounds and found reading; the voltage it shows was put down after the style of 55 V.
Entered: 40 V
